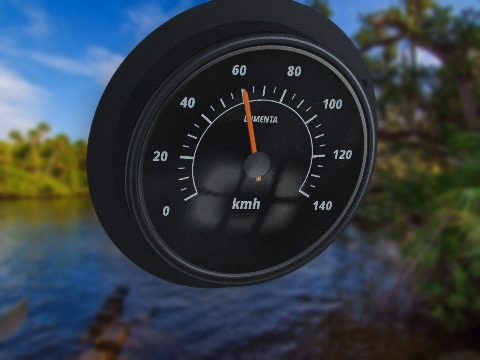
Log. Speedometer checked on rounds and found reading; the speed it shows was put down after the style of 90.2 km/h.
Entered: 60 km/h
